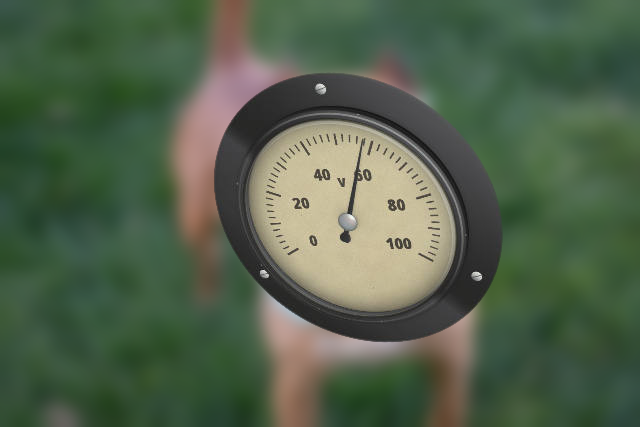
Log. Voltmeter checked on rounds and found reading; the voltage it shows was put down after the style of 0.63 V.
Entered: 58 V
